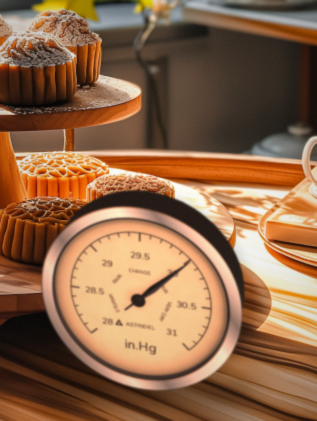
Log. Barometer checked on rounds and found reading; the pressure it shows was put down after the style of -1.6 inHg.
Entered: 30 inHg
